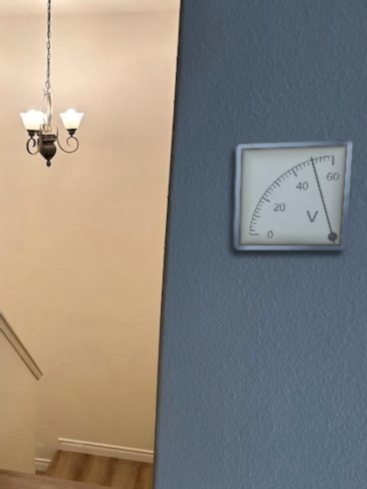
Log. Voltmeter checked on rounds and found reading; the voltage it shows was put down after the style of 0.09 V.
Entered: 50 V
